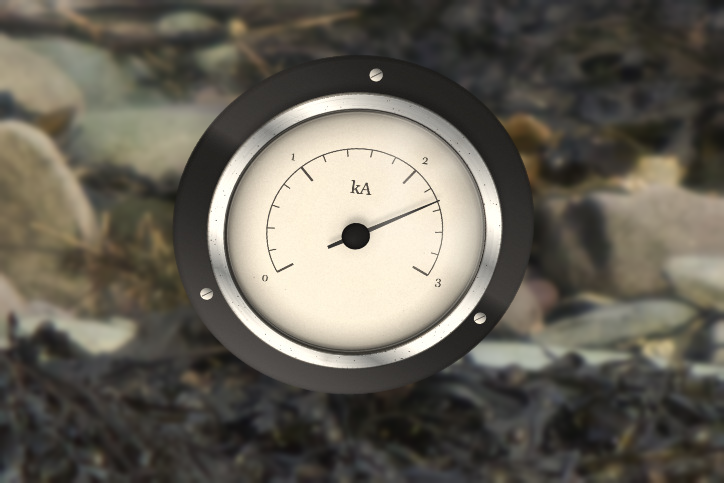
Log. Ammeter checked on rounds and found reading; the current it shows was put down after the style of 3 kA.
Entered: 2.3 kA
